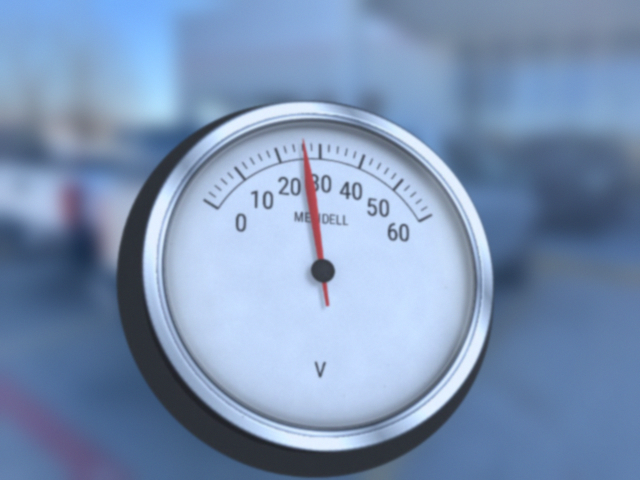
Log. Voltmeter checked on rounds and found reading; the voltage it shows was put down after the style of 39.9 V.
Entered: 26 V
